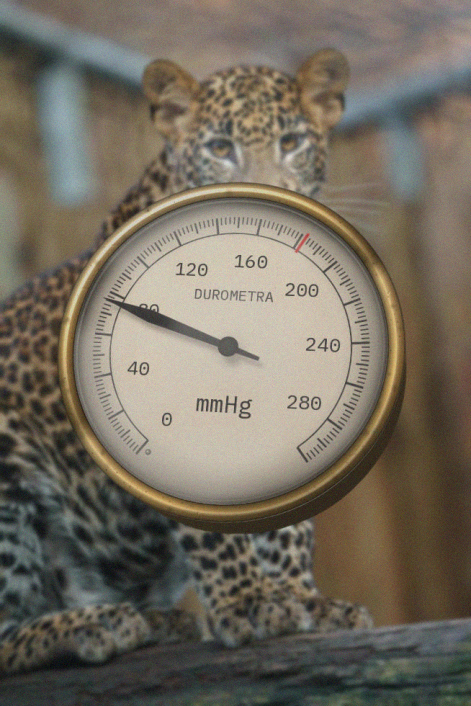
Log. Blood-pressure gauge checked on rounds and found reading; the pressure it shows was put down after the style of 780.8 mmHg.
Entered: 76 mmHg
